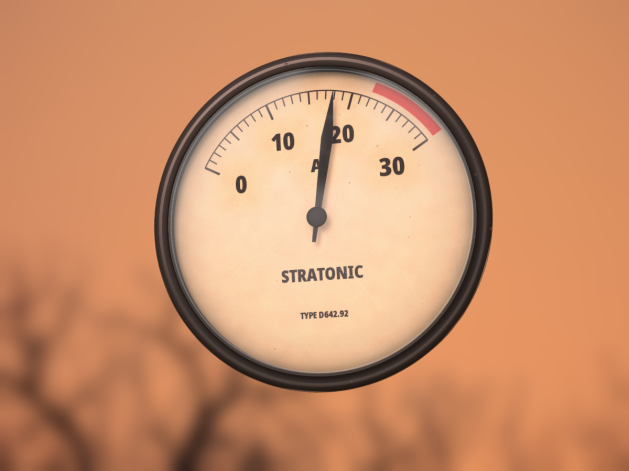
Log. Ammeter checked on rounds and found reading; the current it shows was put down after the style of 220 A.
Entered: 18 A
